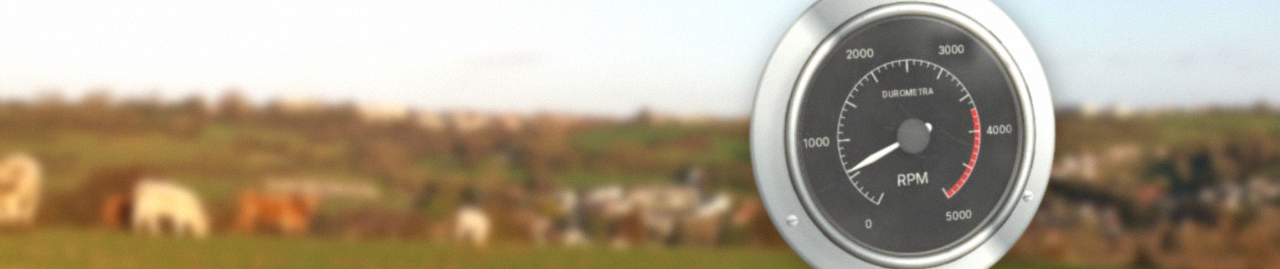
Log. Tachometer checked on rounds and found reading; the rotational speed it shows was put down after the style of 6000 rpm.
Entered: 600 rpm
